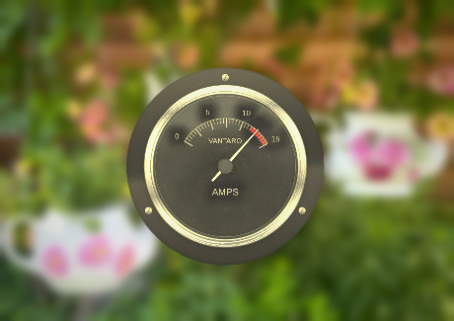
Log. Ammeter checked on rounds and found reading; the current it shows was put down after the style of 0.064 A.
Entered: 12.5 A
